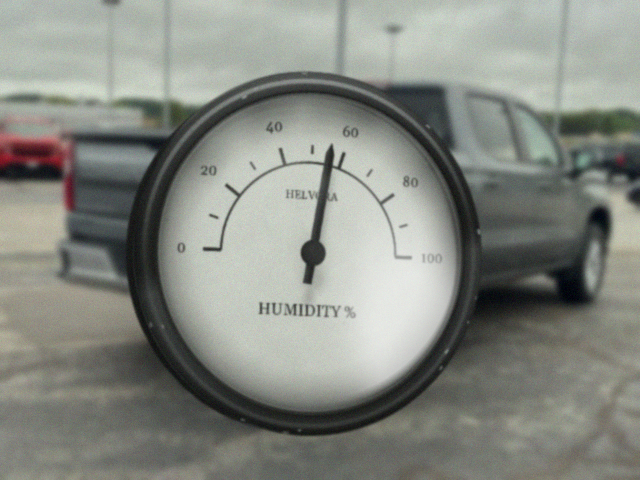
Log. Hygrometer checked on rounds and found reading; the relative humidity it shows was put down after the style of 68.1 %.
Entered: 55 %
